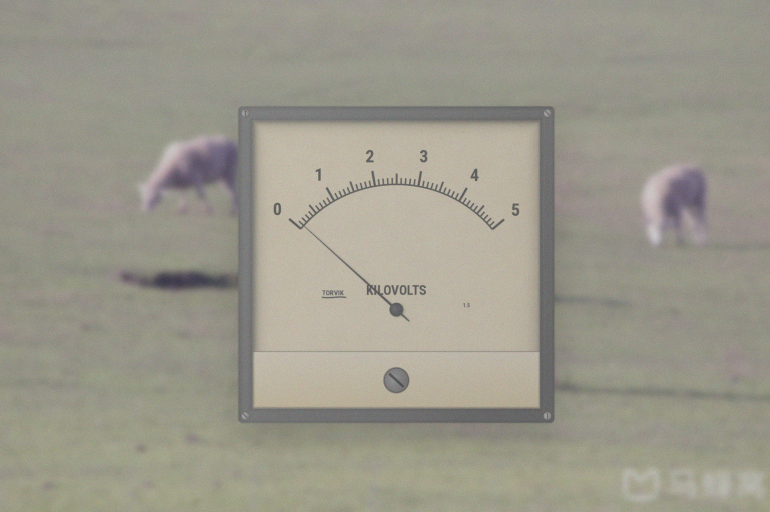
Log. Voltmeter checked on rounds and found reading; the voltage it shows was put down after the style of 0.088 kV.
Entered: 0.1 kV
